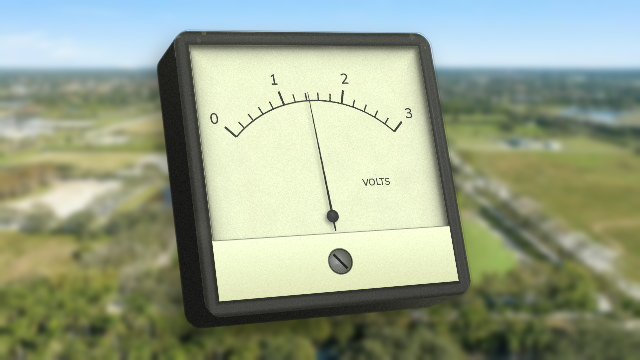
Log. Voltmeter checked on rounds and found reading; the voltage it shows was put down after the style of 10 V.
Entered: 1.4 V
